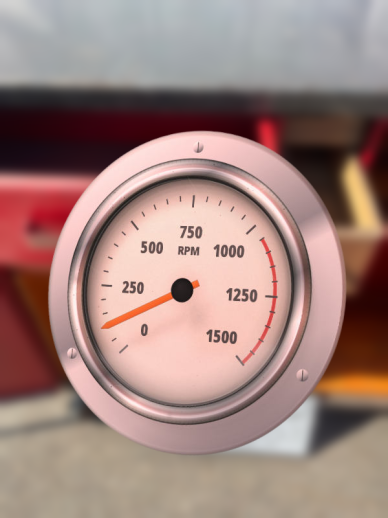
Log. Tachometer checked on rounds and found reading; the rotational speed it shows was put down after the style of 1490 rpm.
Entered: 100 rpm
